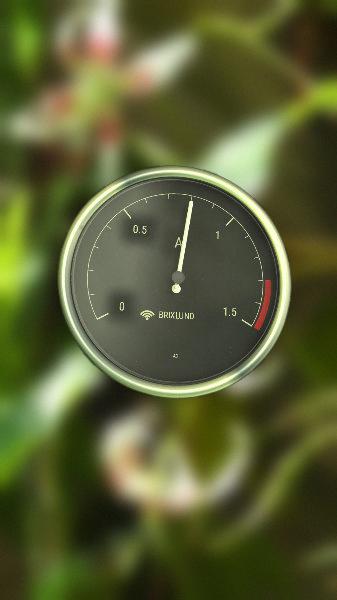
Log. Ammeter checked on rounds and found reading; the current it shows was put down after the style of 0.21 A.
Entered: 0.8 A
